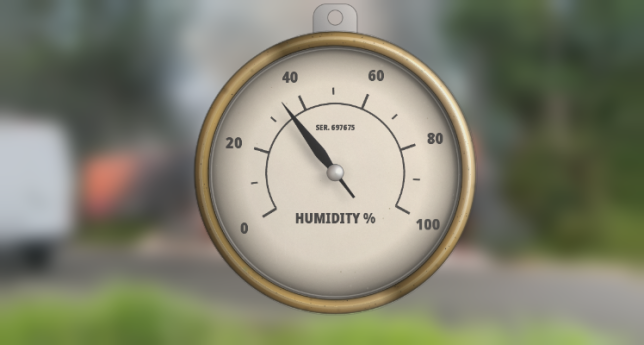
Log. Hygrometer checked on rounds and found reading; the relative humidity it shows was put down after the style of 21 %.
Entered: 35 %
